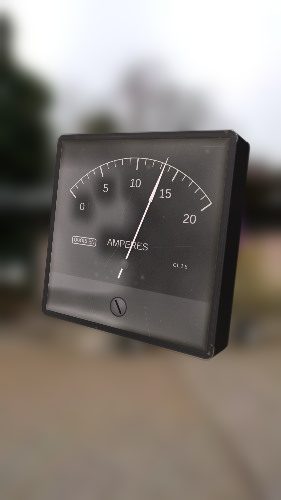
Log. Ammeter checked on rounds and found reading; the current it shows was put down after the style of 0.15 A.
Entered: 13.5 A
